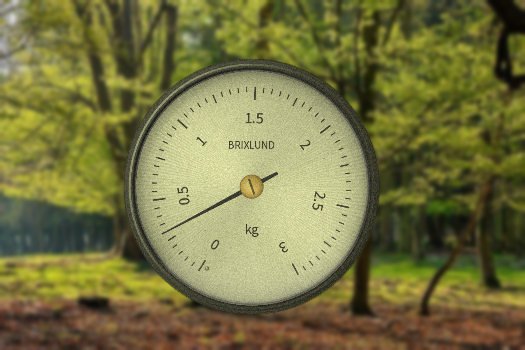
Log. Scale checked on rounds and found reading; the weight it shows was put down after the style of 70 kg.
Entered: 0.3 kg
